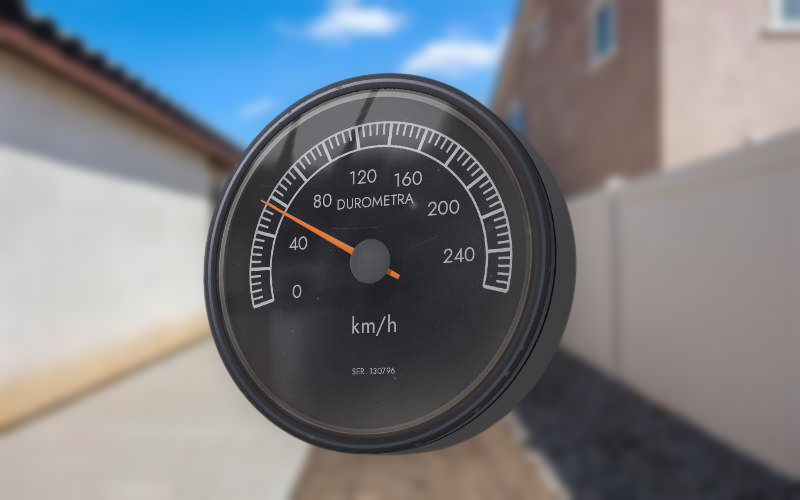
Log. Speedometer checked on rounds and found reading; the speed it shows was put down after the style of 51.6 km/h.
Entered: 56 km/h
